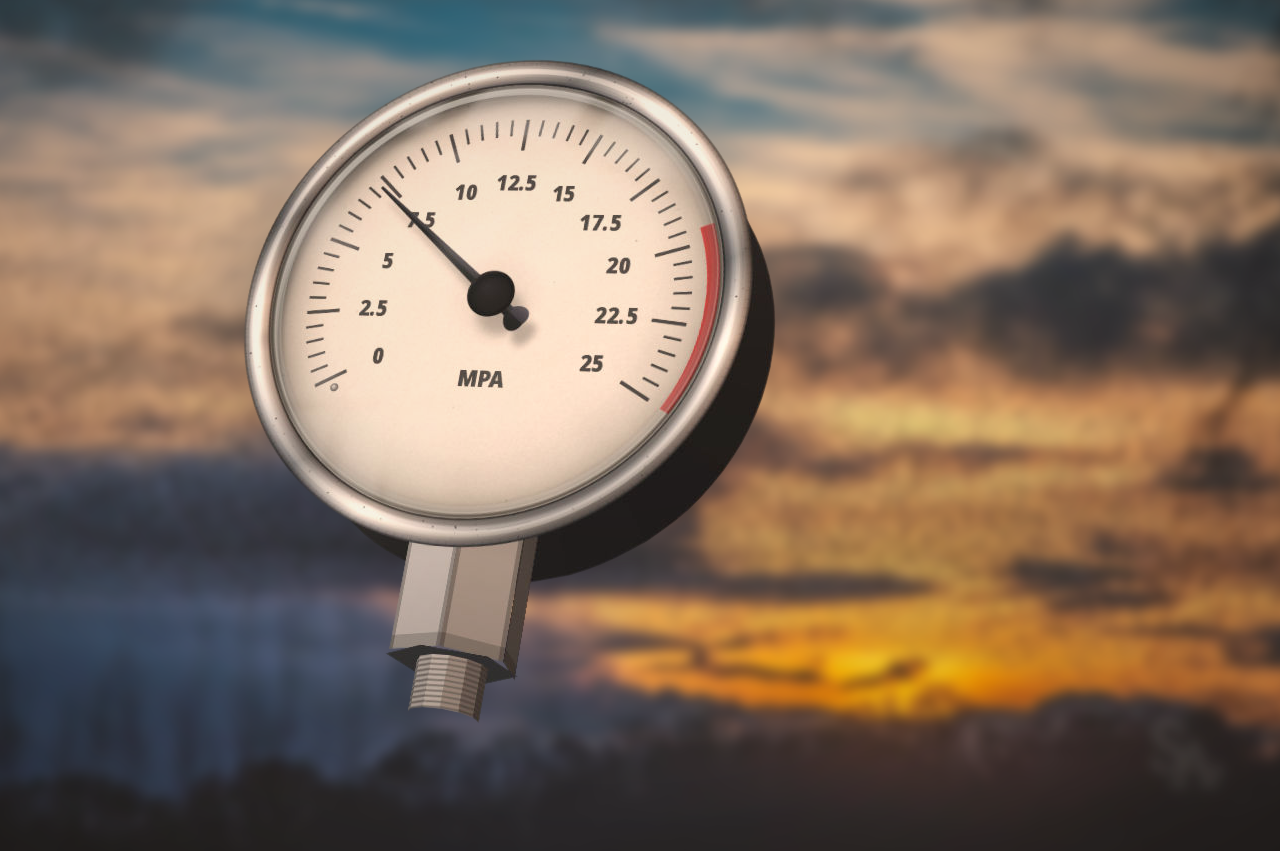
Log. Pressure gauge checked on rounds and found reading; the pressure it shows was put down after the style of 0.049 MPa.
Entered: 7.25 MPa
